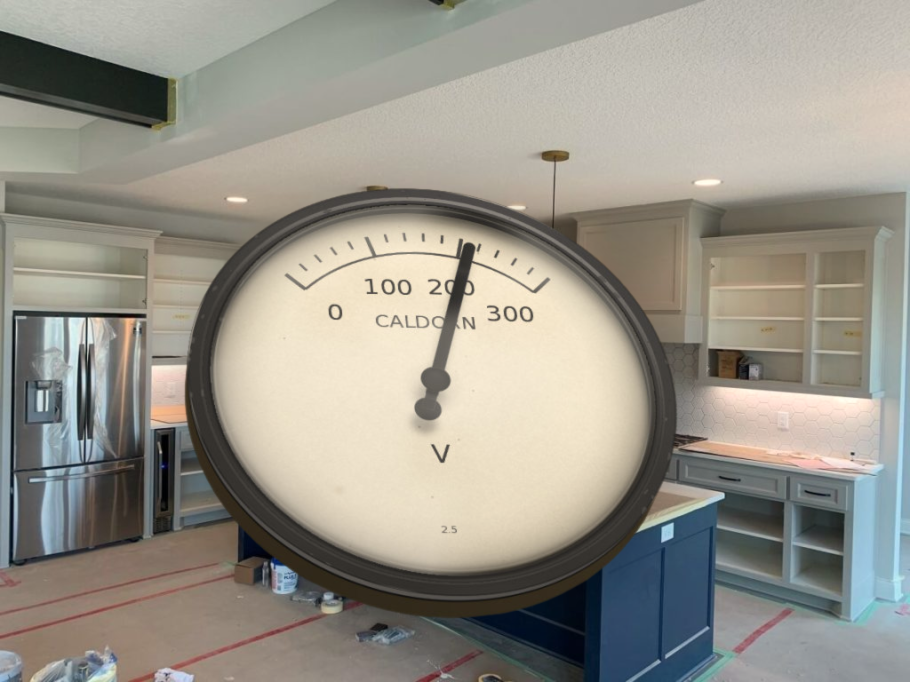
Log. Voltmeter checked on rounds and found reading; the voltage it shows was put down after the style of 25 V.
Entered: 210 V
